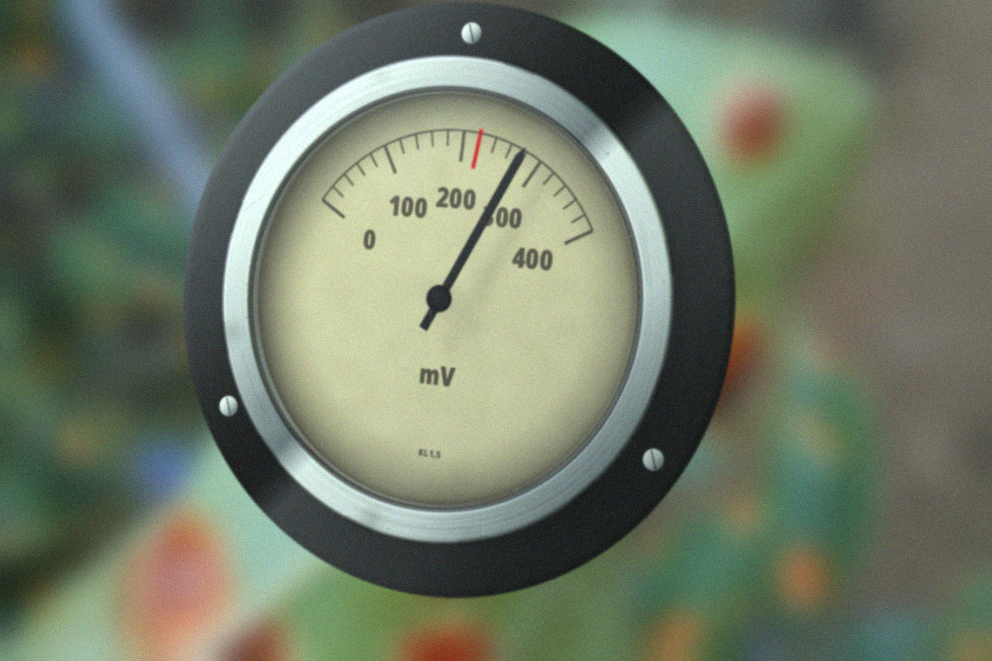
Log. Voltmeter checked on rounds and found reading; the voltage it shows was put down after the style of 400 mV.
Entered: 280 mV
